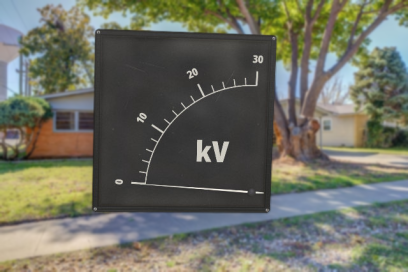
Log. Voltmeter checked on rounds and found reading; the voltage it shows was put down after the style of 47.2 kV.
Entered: 0 kV
